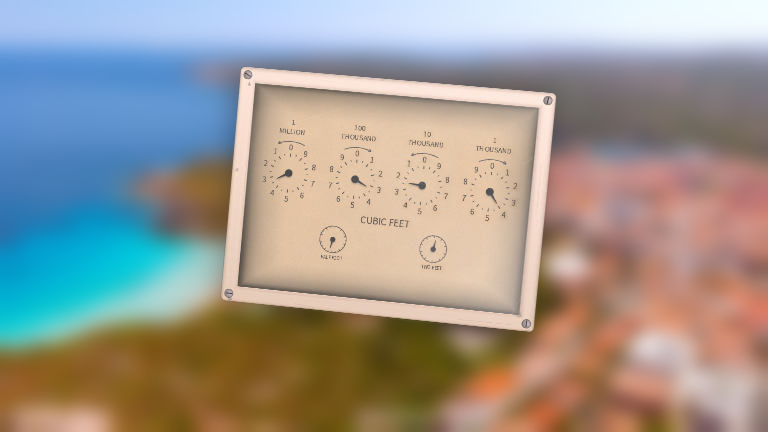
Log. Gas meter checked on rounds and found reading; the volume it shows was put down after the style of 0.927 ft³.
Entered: 332400 ft³
